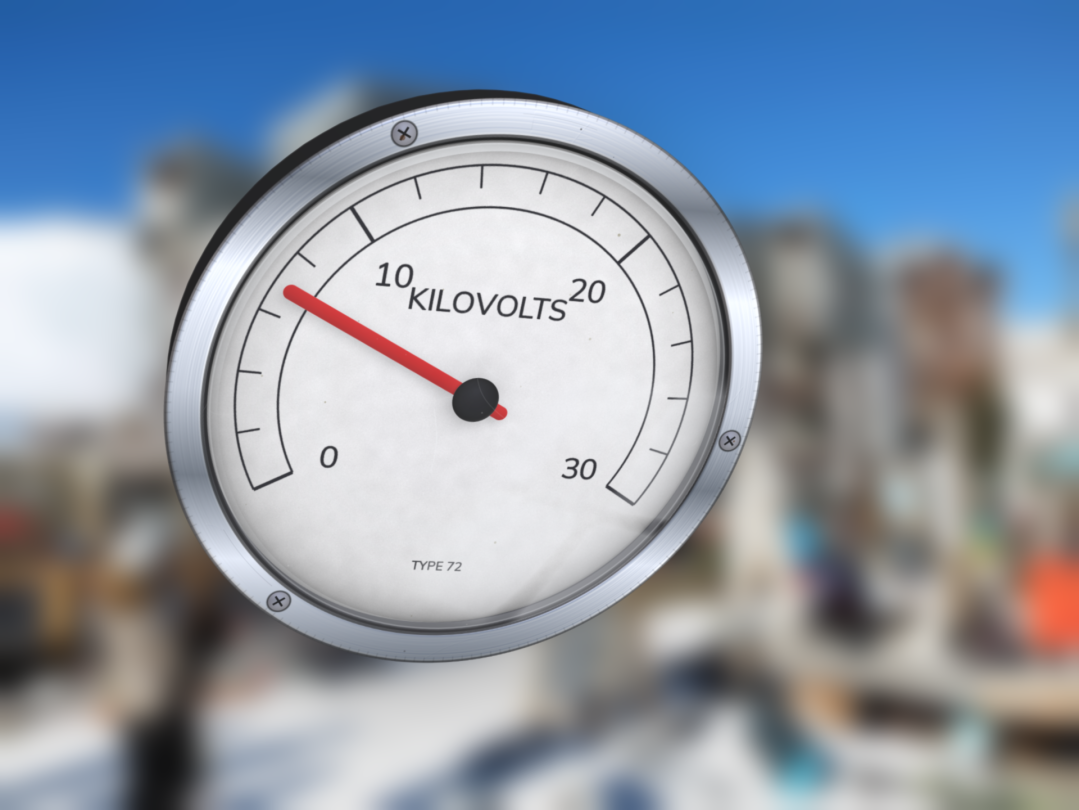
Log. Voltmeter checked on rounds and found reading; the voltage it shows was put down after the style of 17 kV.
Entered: 7 kV
